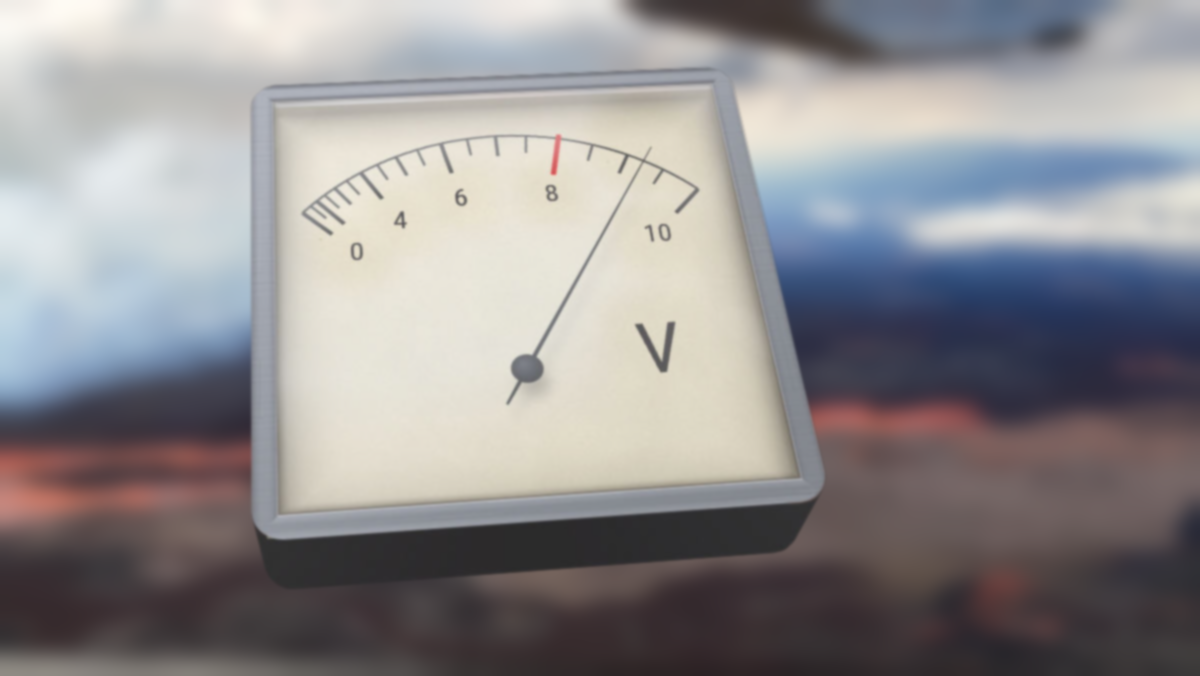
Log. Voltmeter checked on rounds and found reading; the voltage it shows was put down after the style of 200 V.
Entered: 9.25 V
